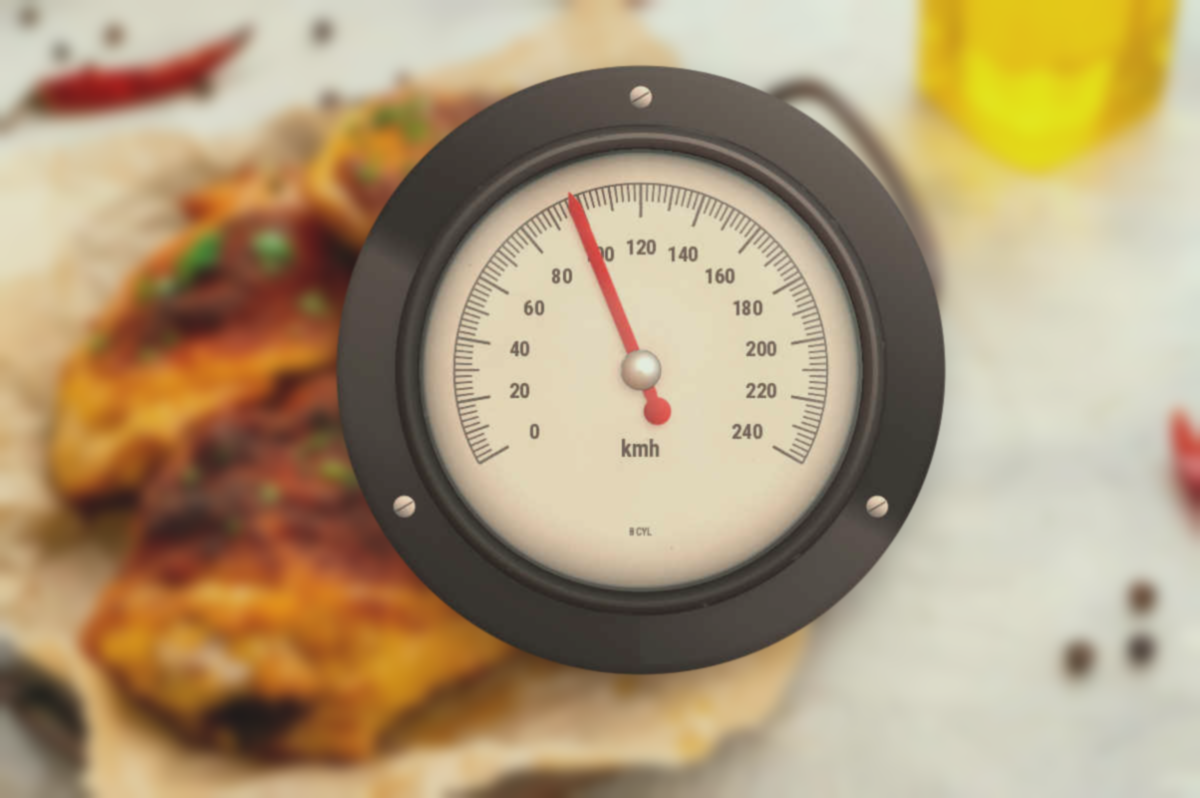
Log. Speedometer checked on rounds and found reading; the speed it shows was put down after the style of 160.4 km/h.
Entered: 98 km/h
